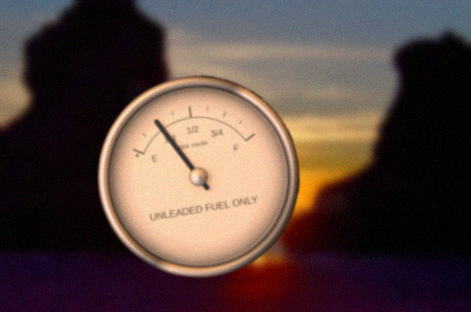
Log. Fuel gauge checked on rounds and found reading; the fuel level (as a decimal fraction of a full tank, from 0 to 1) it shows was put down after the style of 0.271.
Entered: 0.25
